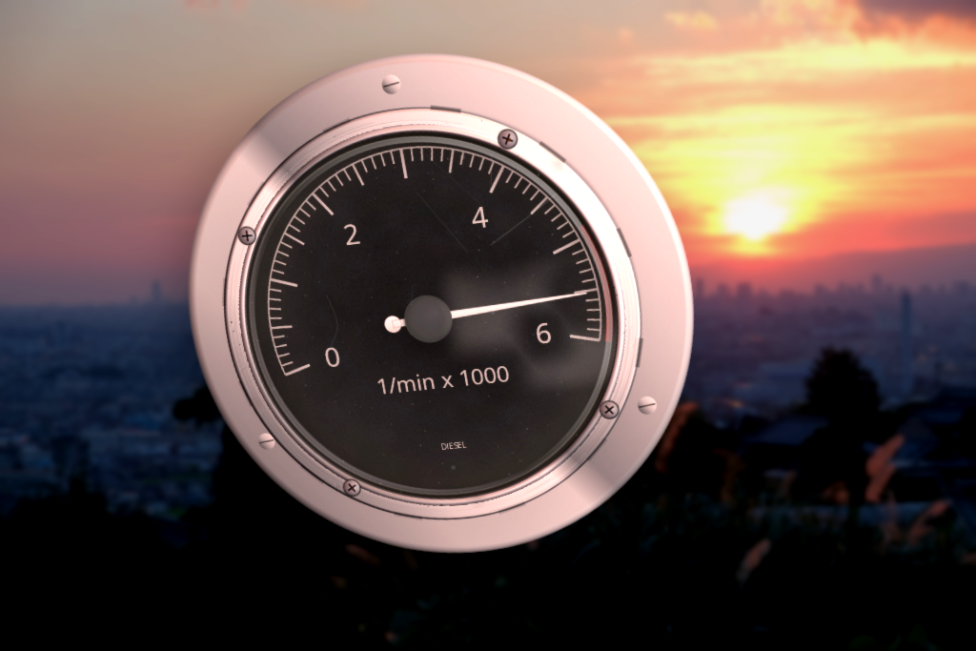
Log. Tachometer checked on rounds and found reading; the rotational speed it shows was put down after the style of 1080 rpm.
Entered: 5500 rpm
